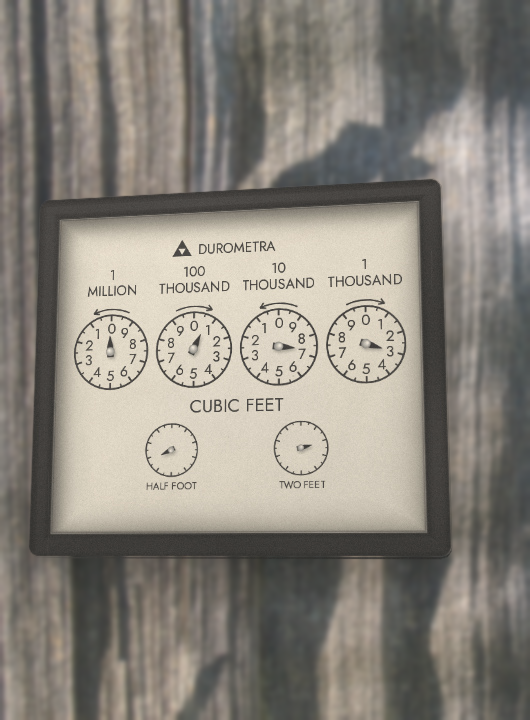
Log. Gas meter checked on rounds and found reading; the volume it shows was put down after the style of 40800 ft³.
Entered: 7300 ft³
